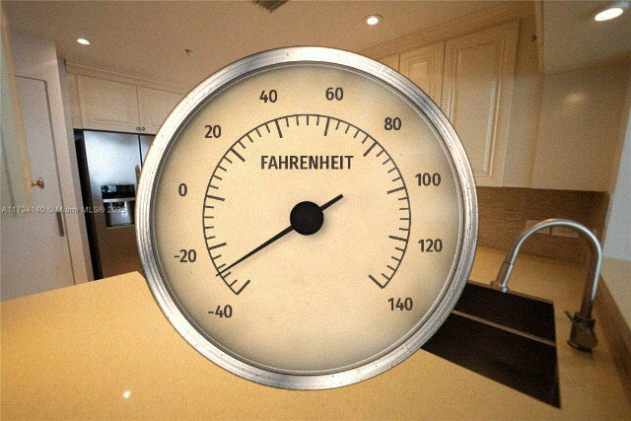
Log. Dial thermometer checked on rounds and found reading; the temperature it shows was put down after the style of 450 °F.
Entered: -30 °F
